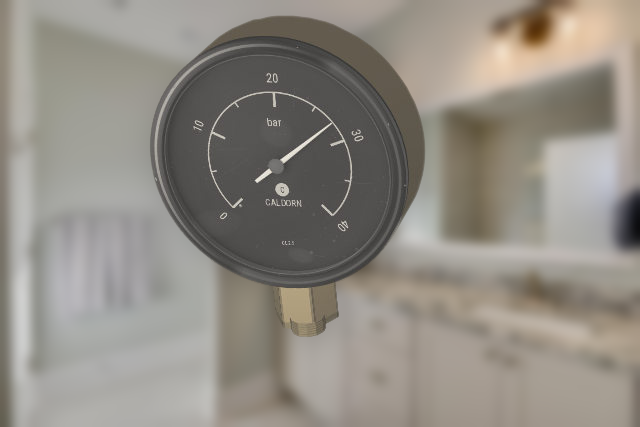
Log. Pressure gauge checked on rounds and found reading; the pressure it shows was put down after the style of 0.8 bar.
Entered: 27.5 bar
